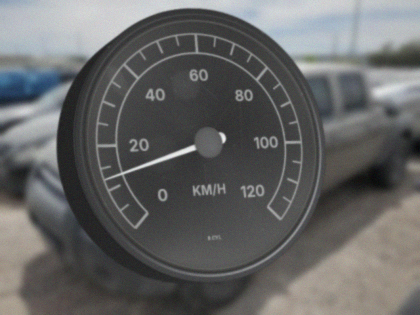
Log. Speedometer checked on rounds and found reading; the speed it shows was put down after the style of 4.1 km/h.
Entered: 12.5 km/h
